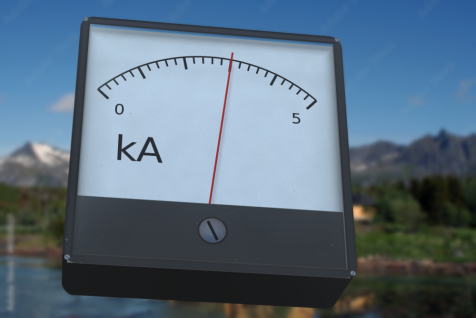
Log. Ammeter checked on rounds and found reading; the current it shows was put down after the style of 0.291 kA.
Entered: 3 kA
